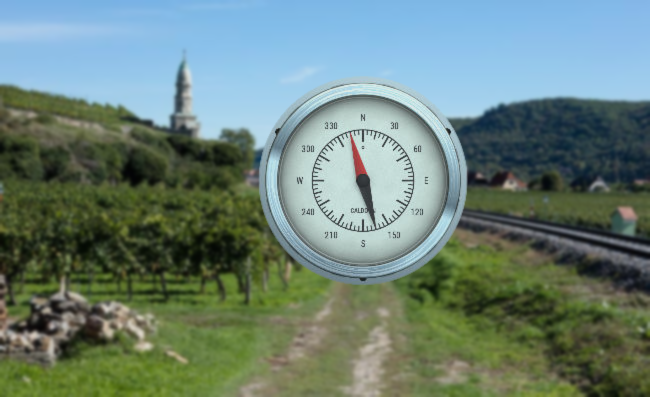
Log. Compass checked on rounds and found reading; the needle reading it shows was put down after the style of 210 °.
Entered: 345 °
